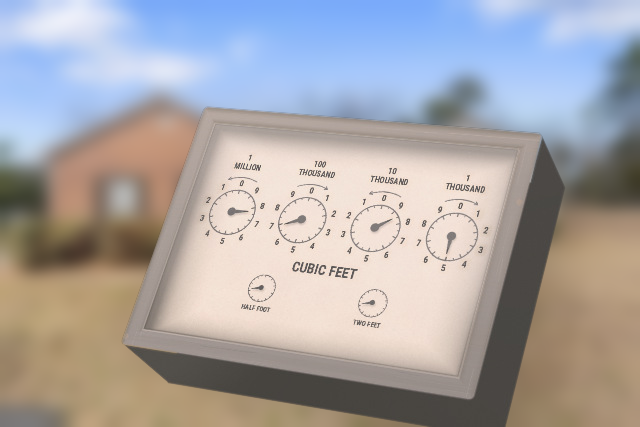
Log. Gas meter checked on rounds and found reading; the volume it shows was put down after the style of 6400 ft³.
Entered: 768500 ft³
